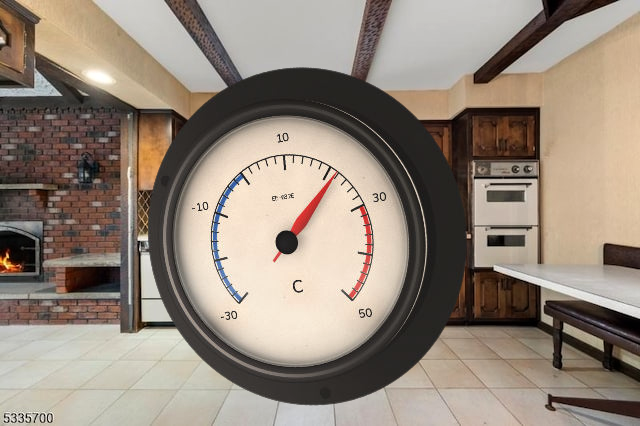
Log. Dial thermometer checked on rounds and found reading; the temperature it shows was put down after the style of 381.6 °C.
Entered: 22 °C
